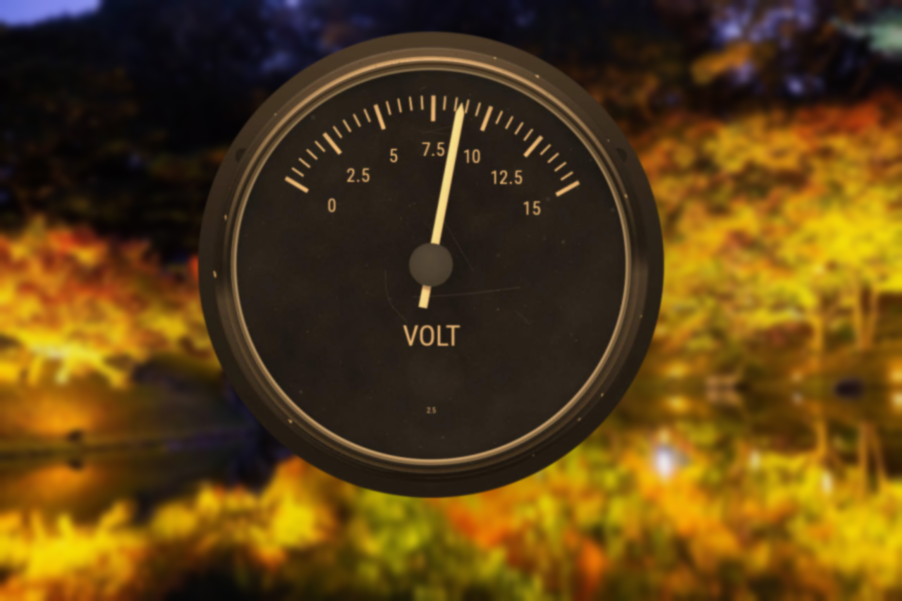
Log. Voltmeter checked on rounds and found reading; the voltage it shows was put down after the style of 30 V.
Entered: 8.75 V
